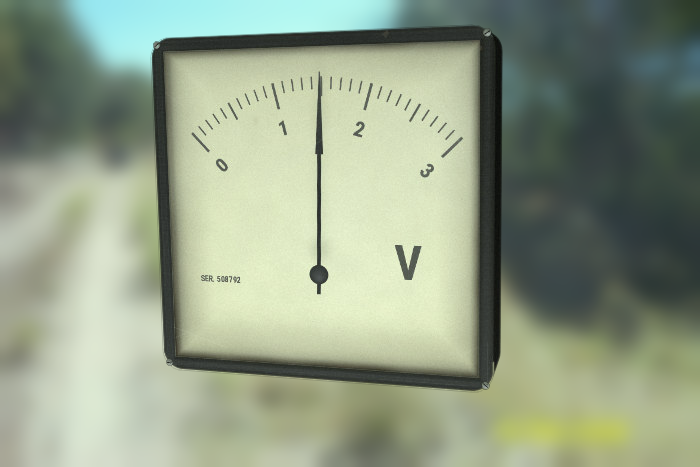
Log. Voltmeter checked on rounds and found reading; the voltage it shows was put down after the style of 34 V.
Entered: 1.5 V
